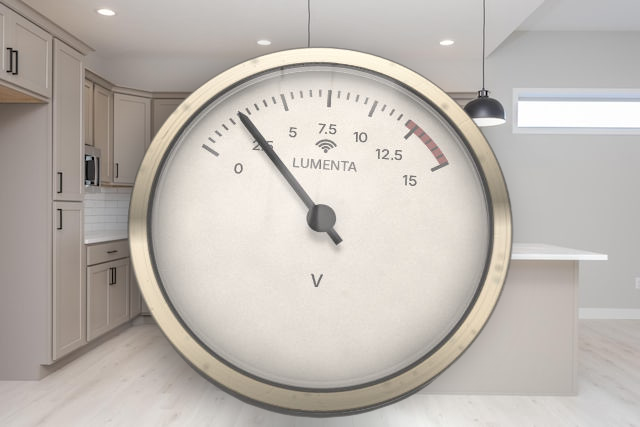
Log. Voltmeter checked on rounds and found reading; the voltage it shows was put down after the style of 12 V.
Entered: 2.5 V
